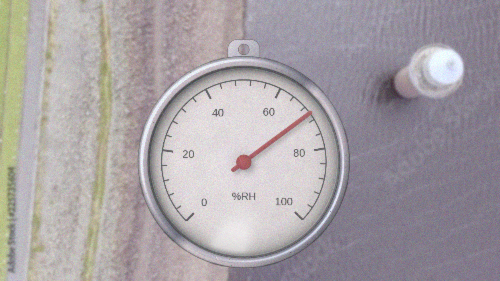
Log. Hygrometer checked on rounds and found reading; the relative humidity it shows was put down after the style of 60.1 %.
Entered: 70 %
